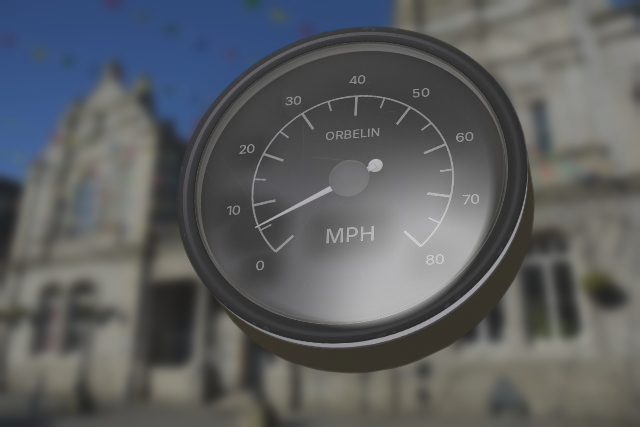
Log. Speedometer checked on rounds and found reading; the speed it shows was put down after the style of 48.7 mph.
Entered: 5 mph
